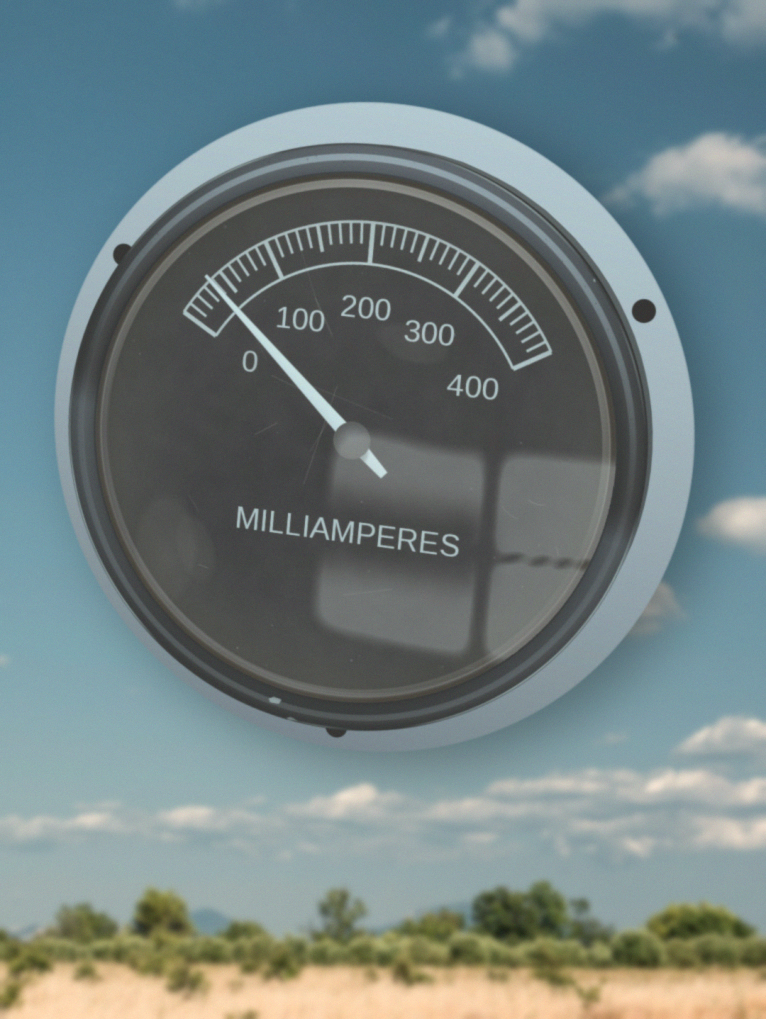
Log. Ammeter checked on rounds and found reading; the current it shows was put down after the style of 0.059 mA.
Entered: 40 mA
